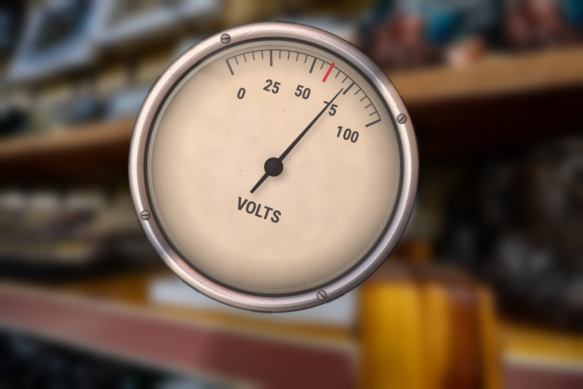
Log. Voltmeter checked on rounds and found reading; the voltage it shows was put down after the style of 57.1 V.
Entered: 72.5 V
